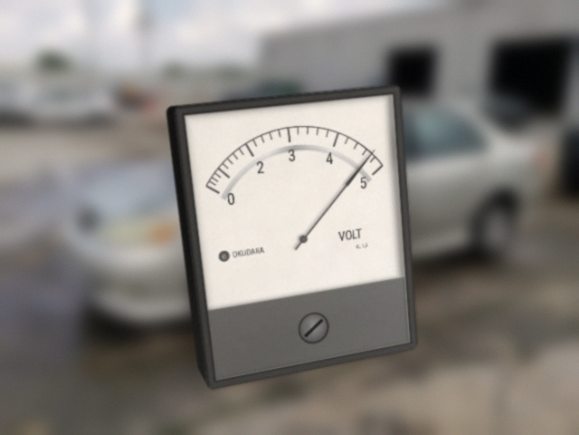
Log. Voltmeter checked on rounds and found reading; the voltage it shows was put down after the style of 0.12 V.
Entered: 4.7 V
